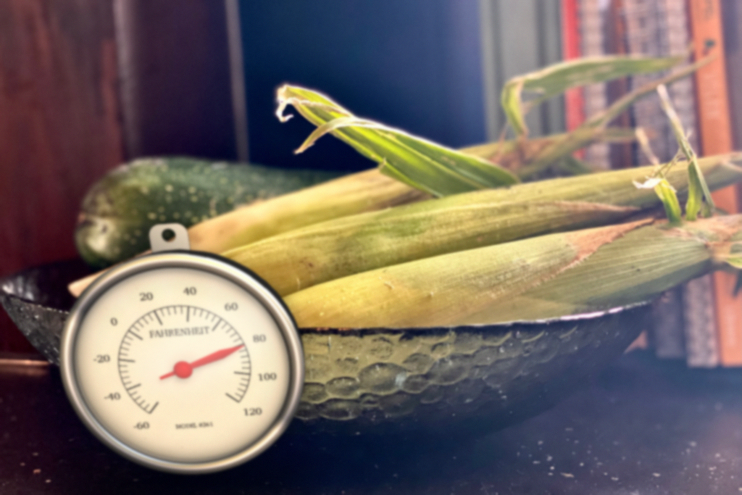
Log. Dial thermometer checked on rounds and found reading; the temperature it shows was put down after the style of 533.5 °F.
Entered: 80 °F
